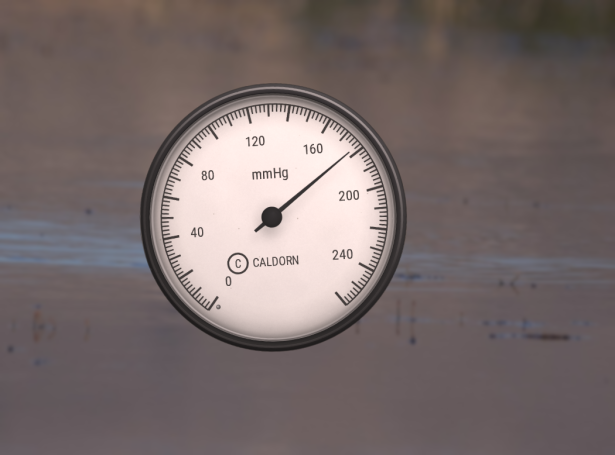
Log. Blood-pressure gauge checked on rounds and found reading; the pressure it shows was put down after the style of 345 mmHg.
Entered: 178 mmHg
